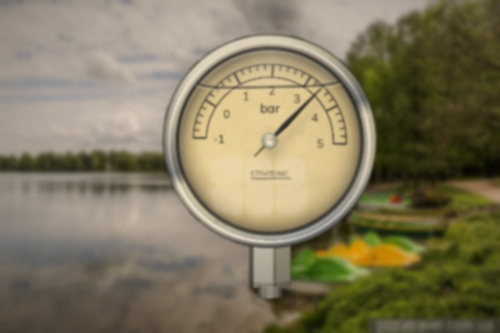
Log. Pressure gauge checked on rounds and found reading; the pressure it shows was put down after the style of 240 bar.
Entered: 3.4 bar
